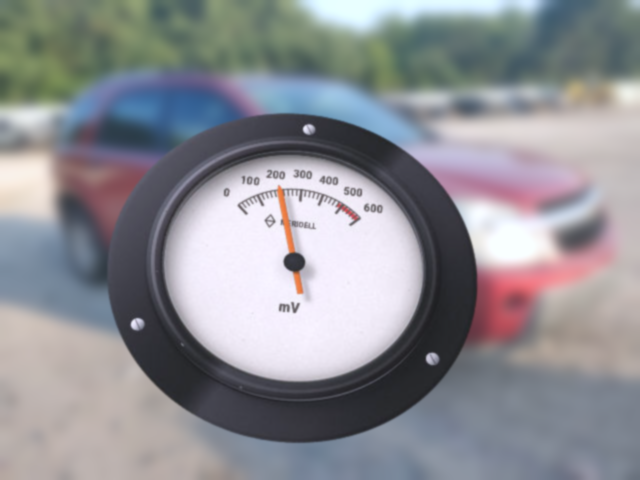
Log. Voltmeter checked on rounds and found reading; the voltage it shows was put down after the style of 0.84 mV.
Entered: 200 mV
